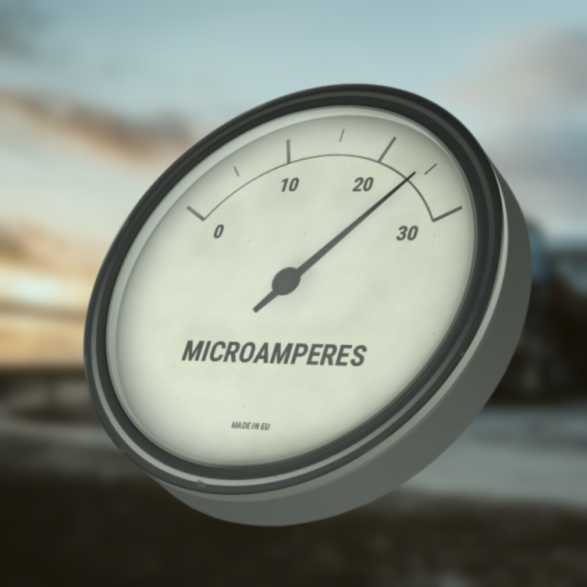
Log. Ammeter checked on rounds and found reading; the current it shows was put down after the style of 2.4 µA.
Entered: 25 µA
